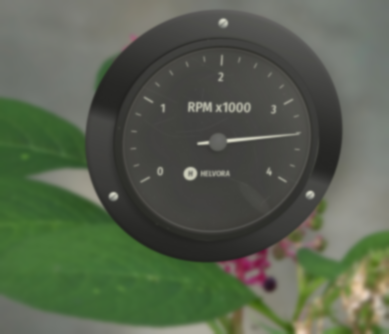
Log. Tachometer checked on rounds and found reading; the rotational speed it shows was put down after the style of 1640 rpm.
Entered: 3400 rpm
